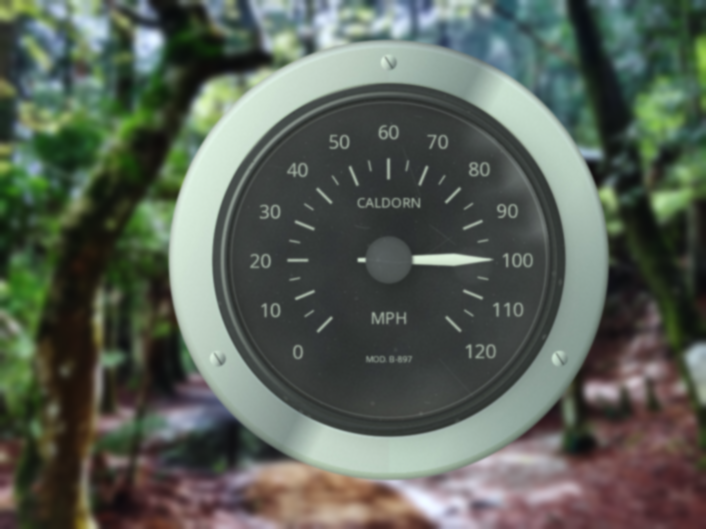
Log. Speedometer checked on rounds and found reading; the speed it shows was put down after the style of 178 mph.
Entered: 100 mph
